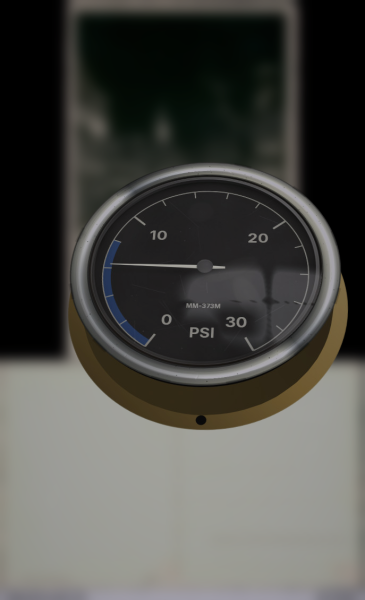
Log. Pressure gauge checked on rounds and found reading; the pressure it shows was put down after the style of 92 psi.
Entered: 6 psi
